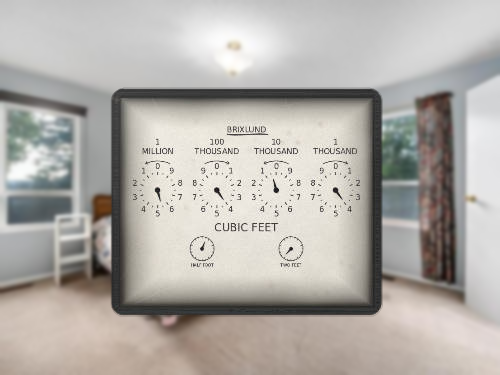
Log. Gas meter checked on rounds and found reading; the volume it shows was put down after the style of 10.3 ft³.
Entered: 540400 ft³
